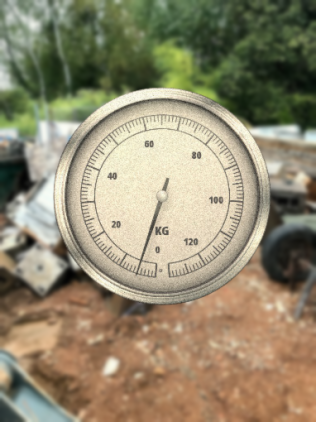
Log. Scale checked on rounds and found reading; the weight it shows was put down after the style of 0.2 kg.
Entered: 5 kg
